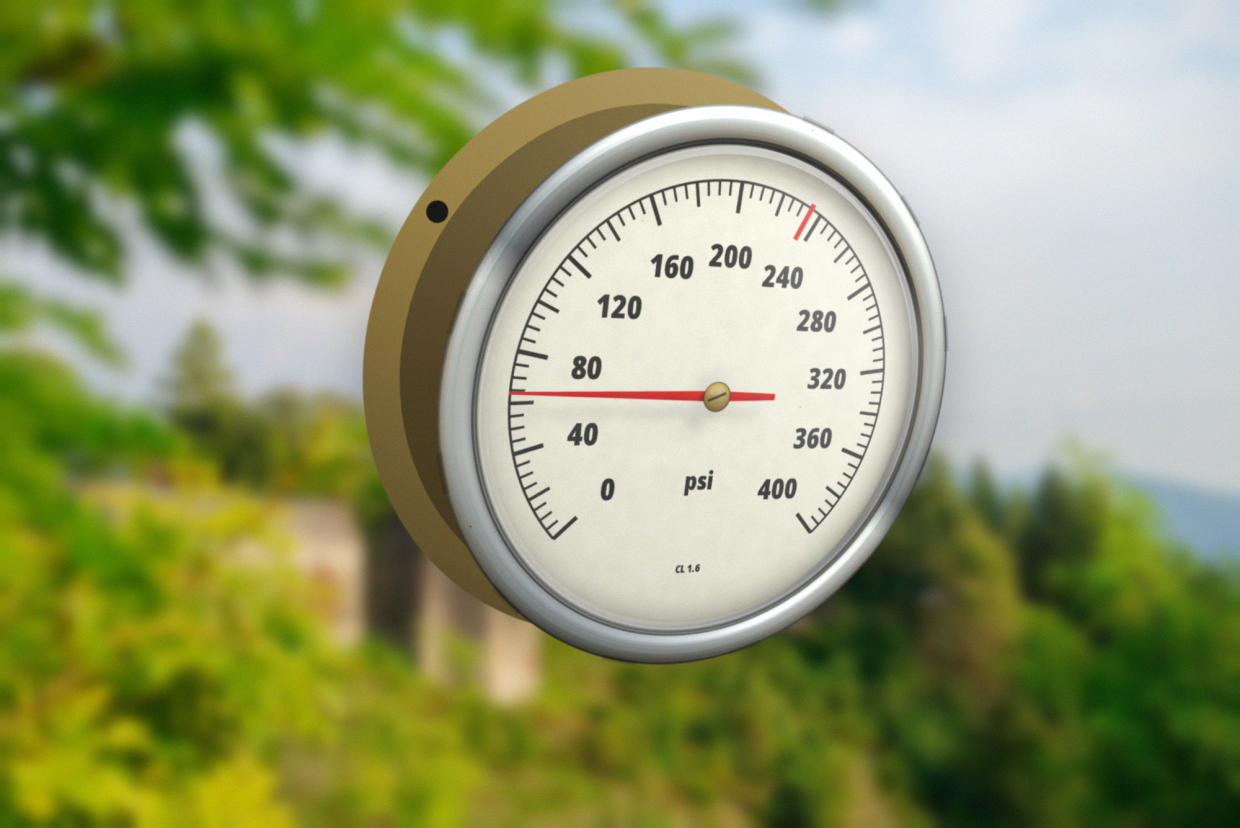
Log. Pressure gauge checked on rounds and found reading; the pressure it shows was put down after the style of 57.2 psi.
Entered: 65 psi
